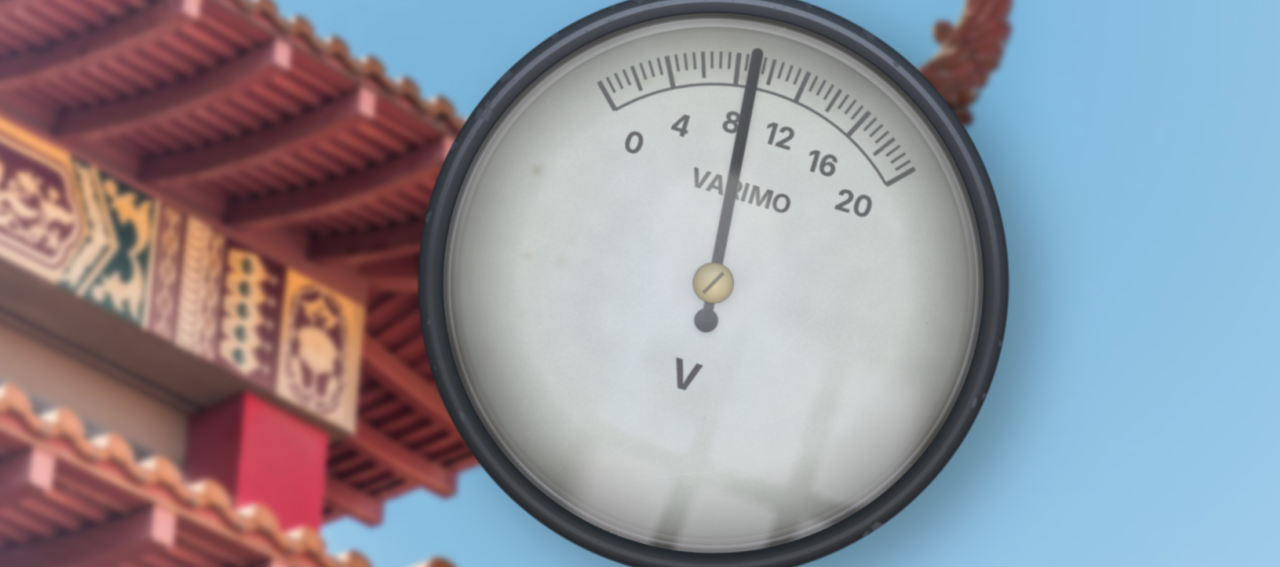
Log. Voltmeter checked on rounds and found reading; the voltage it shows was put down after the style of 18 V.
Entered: 9 V
